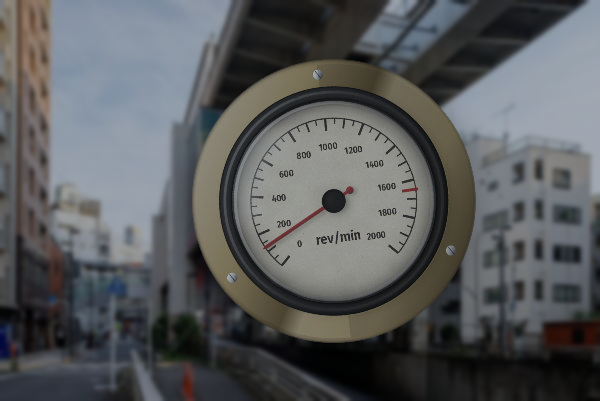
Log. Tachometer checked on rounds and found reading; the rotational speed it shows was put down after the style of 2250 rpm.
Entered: 125 rpm
